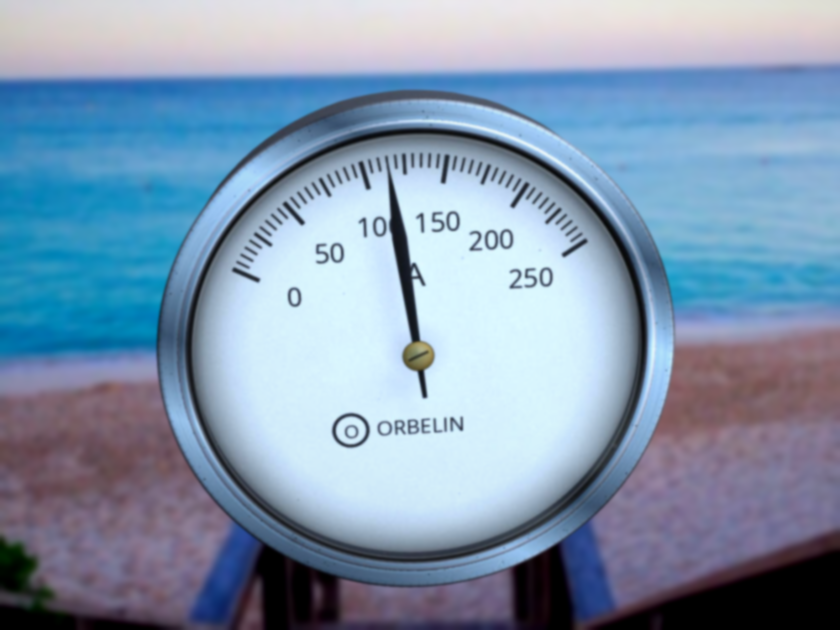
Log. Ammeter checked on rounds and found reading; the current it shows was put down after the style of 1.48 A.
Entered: 115 A
